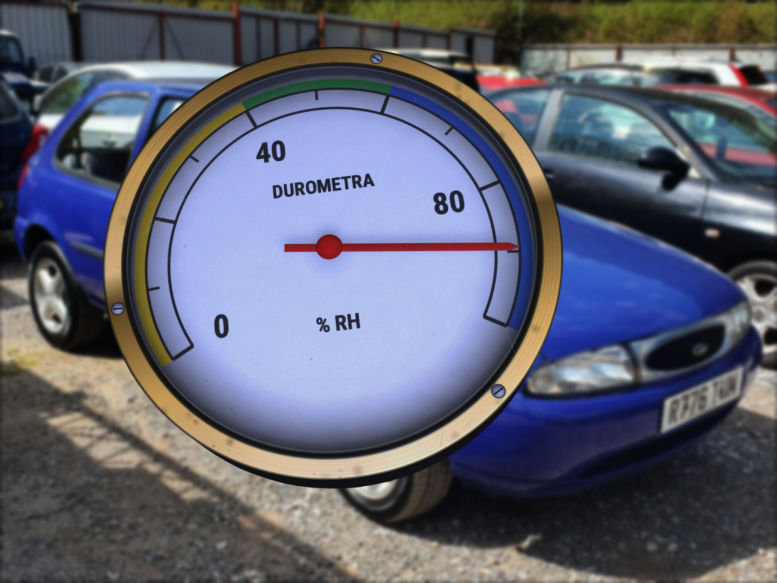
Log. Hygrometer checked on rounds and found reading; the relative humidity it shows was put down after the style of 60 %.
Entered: 90 %
